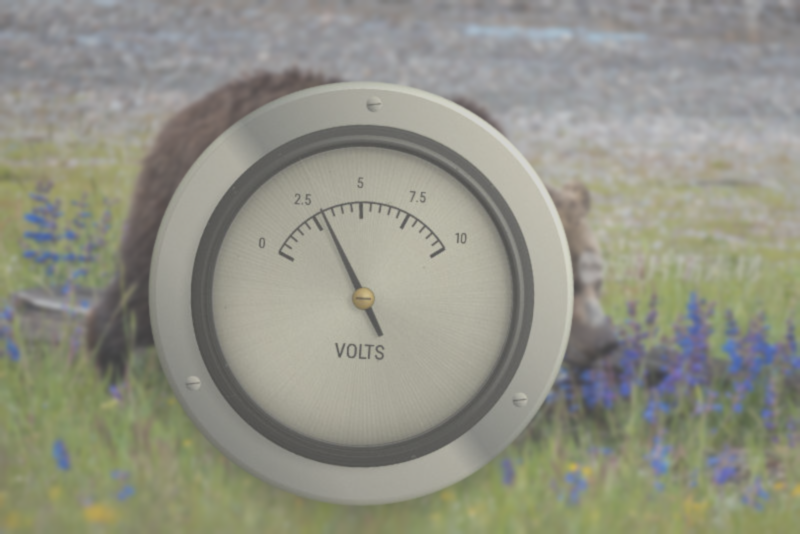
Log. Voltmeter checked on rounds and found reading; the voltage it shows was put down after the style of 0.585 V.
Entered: 3 V
